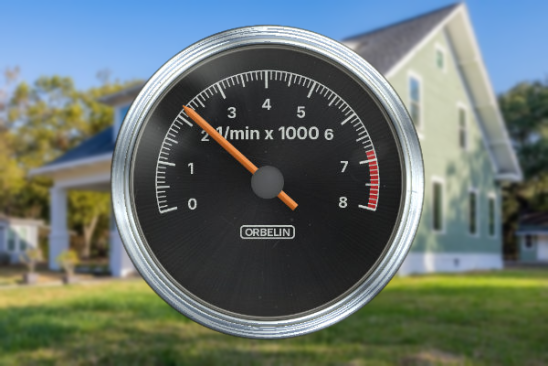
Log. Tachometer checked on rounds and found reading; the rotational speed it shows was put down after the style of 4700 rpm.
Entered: 2200 rpm
